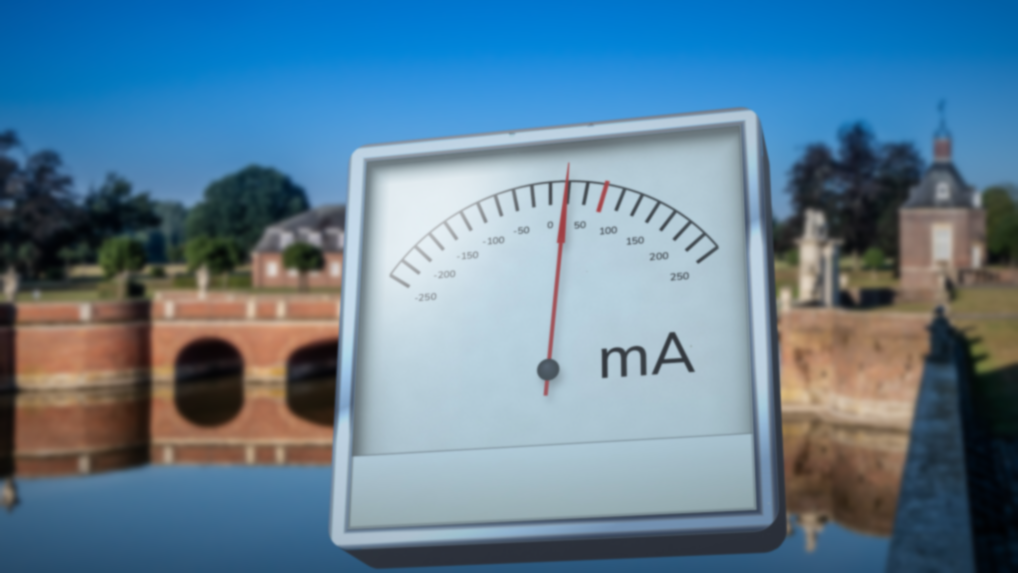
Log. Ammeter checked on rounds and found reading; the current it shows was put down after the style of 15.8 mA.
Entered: 25 mA
